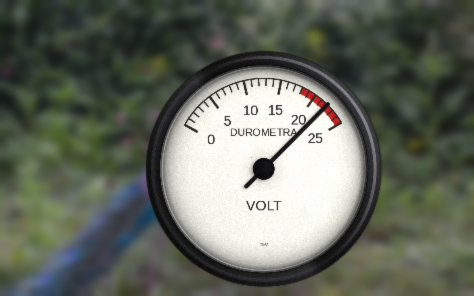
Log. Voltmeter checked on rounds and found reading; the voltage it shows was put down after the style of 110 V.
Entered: 22 V
